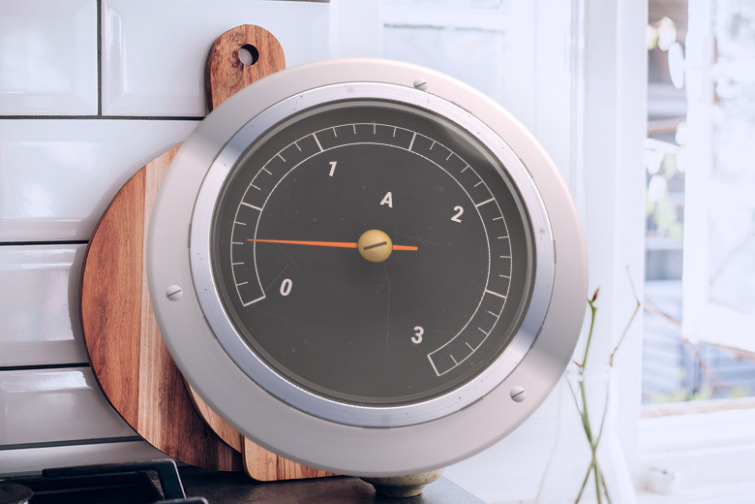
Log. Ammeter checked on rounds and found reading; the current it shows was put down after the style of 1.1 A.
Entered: 0.3 A
